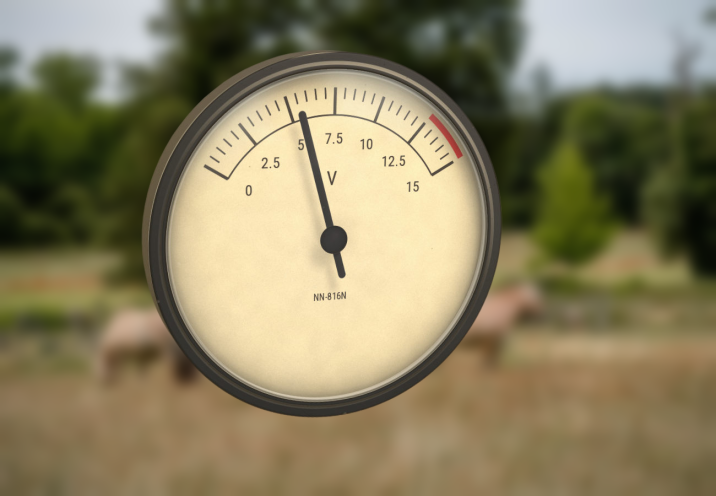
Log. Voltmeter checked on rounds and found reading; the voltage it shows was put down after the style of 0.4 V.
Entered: 5.5 V
